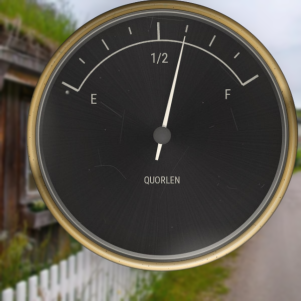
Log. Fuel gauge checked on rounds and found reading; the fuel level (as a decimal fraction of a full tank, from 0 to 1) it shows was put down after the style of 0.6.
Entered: 0.625
